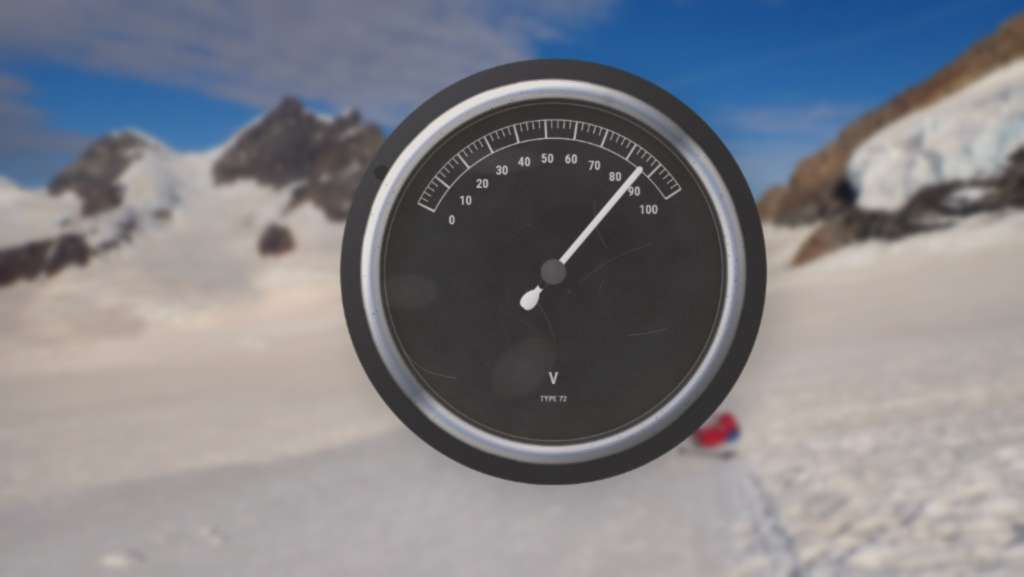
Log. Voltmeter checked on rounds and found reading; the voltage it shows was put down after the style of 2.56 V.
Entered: 86 V
